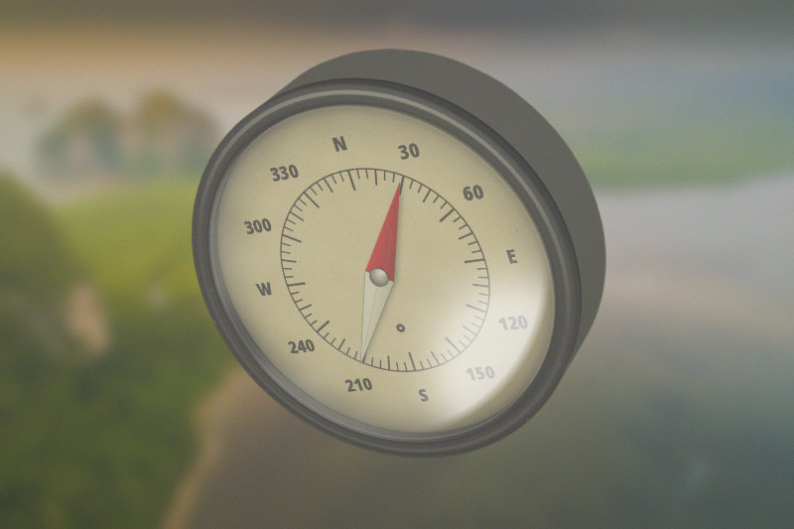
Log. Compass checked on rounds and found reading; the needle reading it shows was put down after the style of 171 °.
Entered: 30 °
